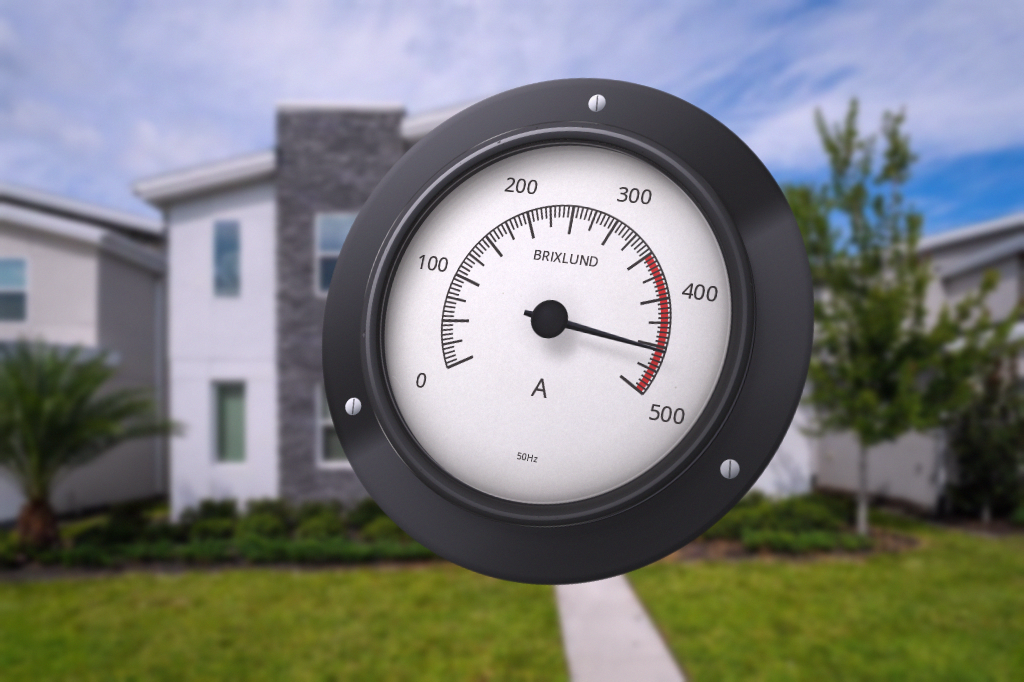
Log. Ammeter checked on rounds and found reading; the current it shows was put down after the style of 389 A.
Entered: 455 A
